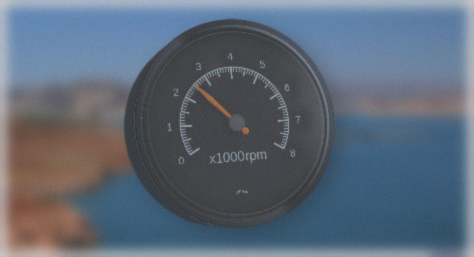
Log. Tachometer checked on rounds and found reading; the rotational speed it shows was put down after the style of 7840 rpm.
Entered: 2500 rpm
